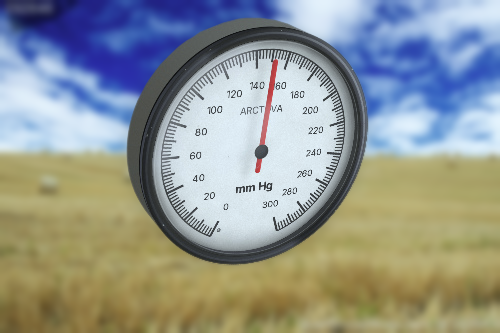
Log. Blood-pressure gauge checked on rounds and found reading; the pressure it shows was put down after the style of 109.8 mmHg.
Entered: 150 mmHg
